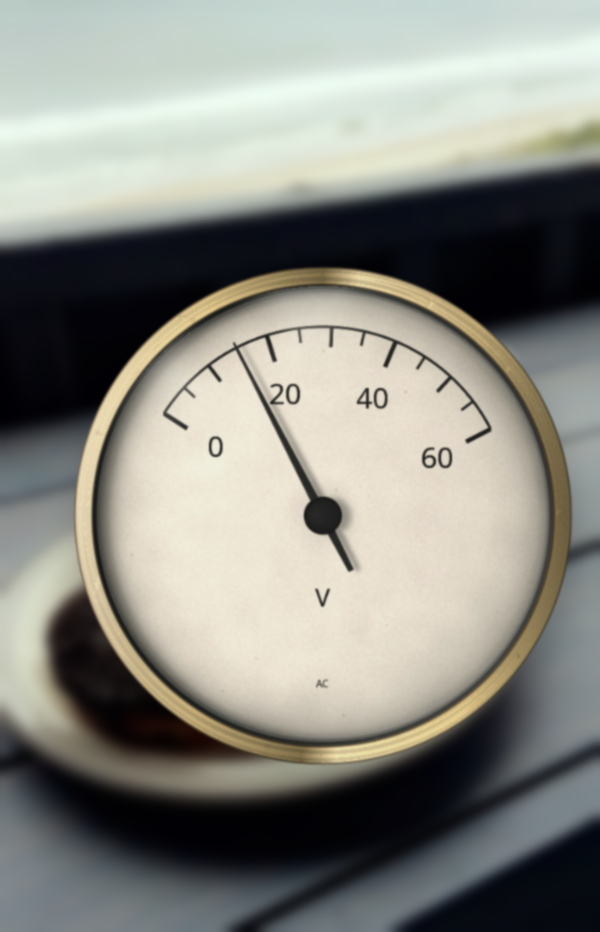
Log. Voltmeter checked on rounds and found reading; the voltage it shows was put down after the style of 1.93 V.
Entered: 15 V
